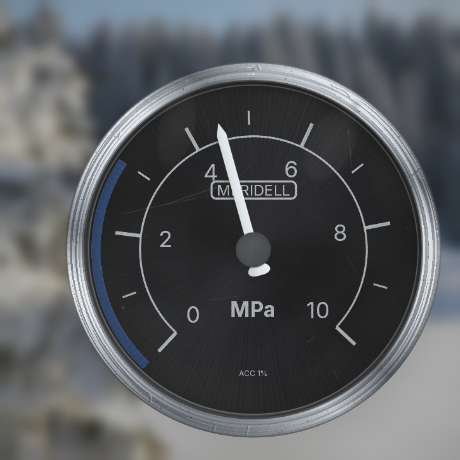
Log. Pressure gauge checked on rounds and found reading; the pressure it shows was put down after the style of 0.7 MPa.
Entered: 4.5 MPa
